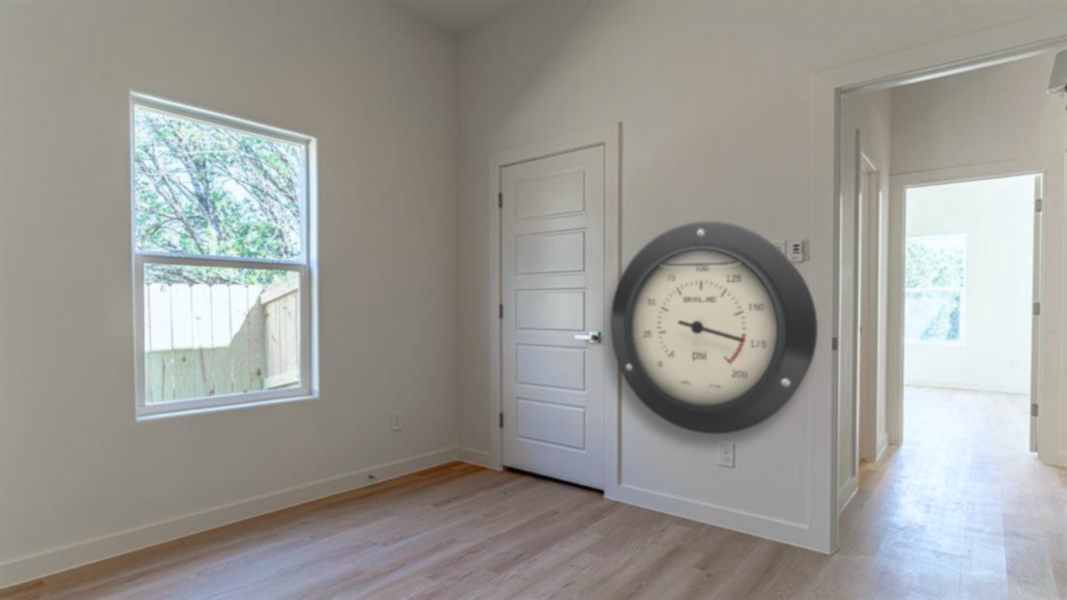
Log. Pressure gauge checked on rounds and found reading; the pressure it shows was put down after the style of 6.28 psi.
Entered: 175 psi
